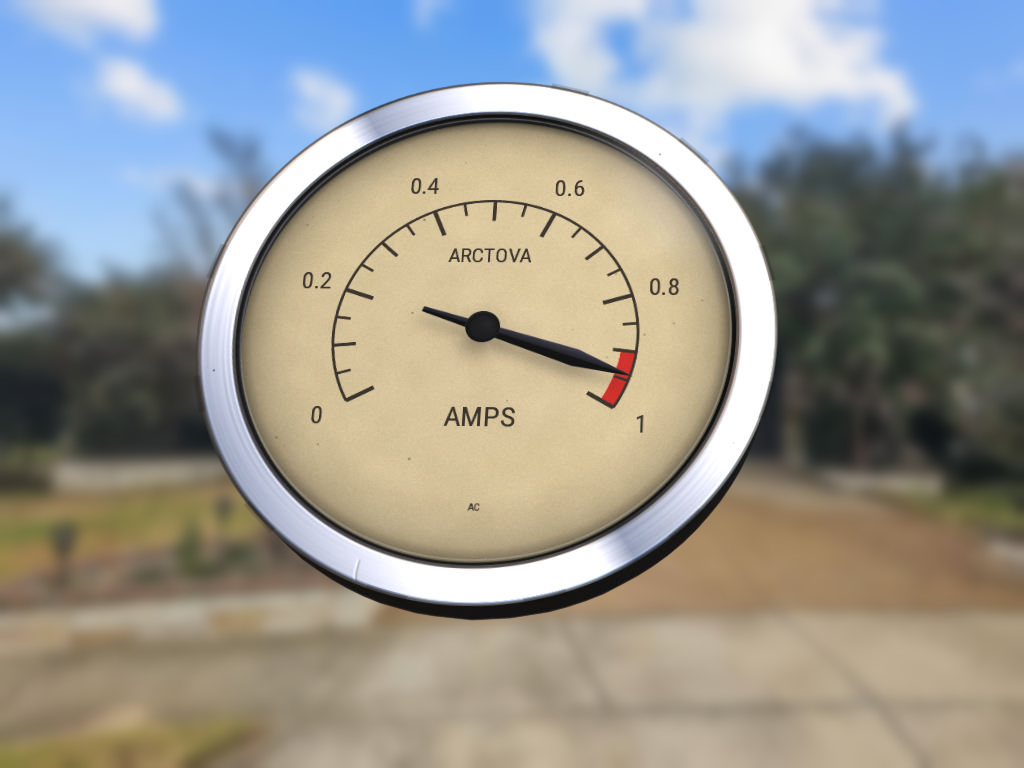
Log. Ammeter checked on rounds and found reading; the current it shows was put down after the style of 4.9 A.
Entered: 0.95 A
